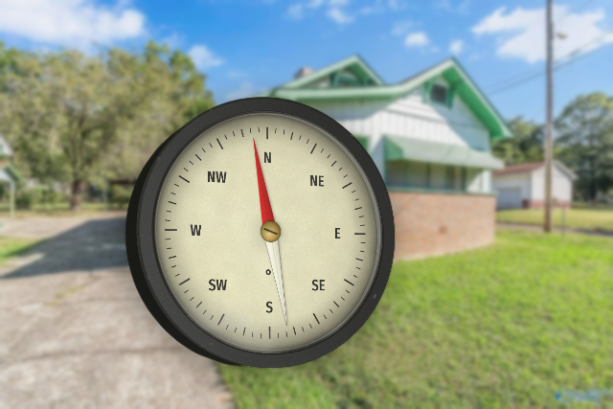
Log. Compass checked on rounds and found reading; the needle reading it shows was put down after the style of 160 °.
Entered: 350 °
